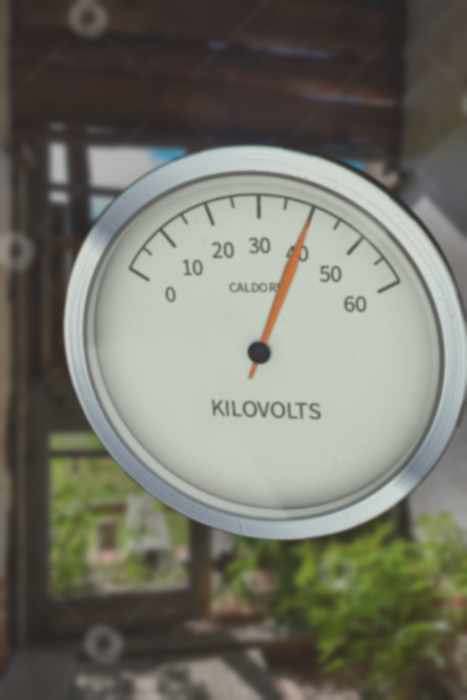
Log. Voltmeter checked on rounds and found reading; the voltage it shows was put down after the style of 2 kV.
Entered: 40 kV
